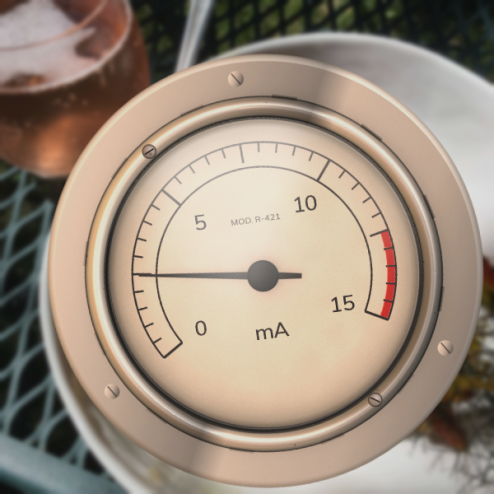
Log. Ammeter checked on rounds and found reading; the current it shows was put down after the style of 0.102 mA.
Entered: 2.5 mA
